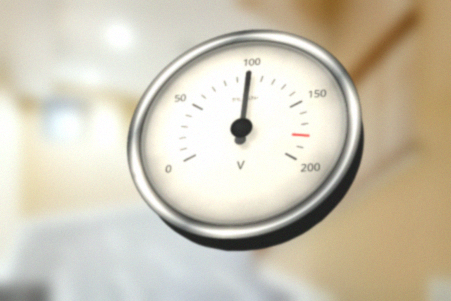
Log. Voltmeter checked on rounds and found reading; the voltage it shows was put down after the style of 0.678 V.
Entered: 100 V
